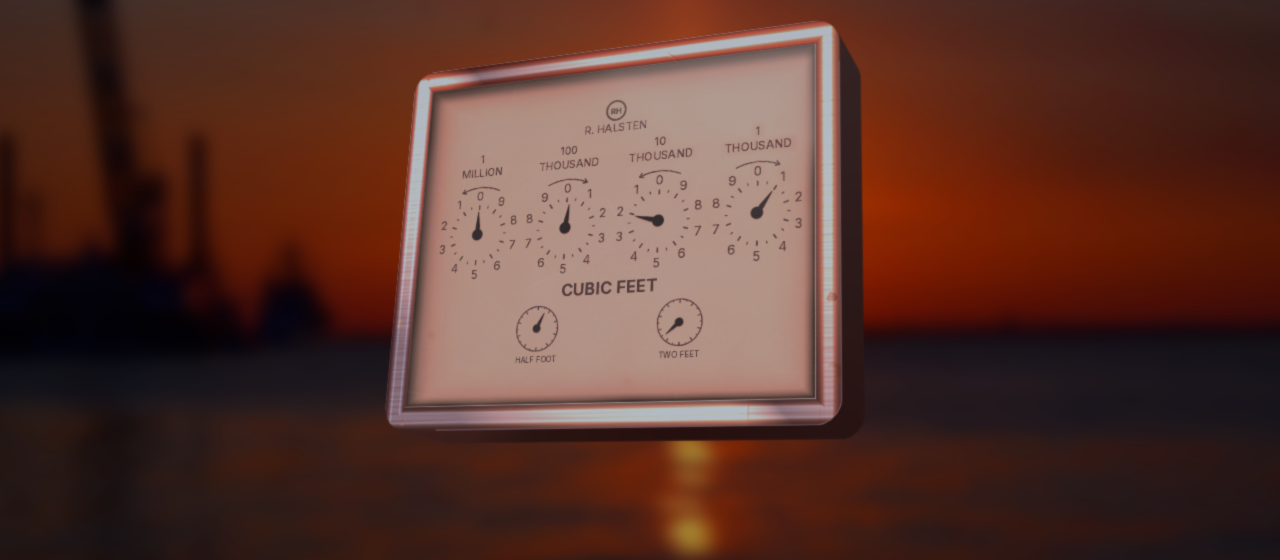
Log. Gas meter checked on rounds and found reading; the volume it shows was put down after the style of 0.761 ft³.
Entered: 2100 ft³
